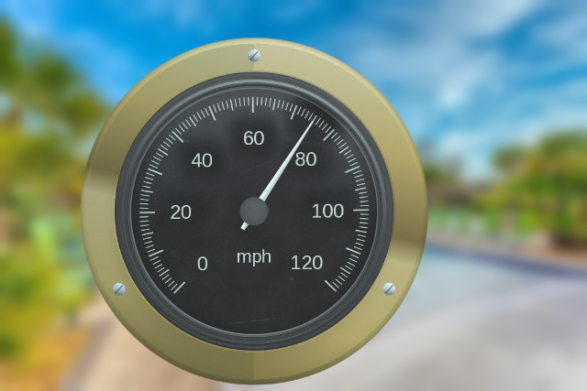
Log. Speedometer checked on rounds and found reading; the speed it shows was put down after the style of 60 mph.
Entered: 75 mph
